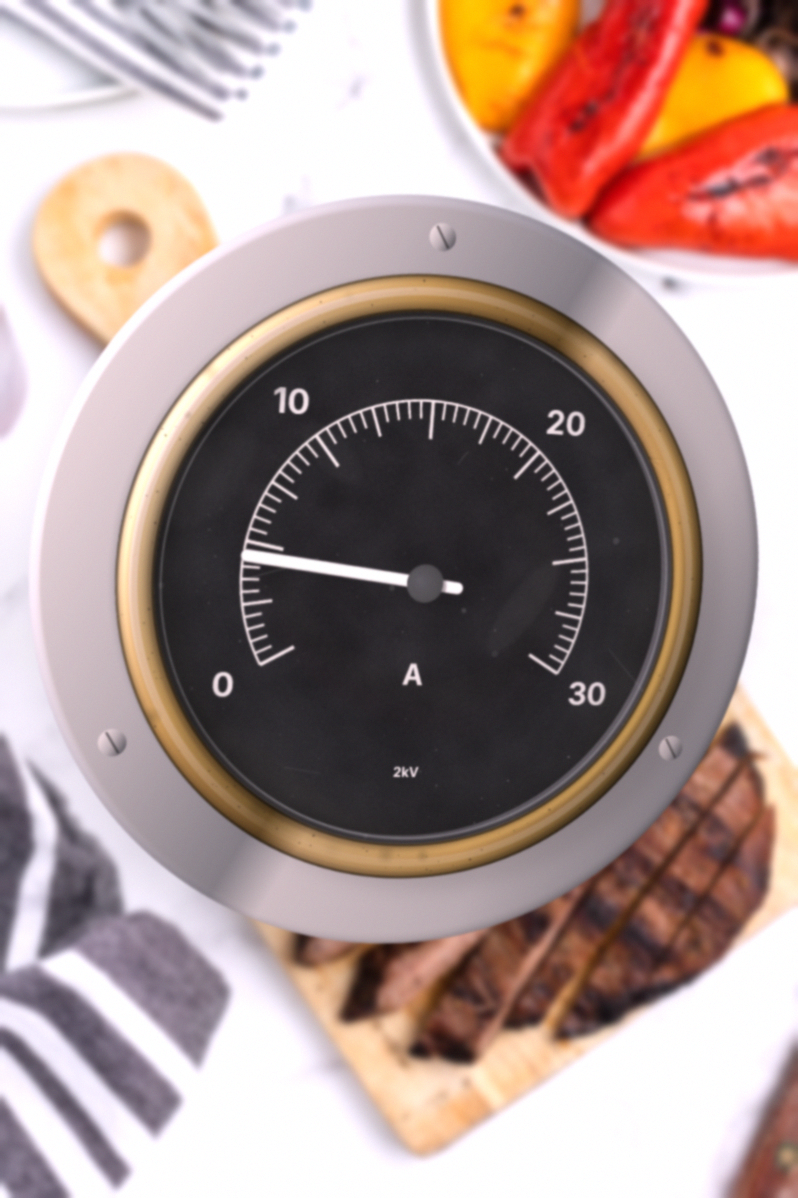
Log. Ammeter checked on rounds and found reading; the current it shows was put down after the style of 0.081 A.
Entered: 4.5 A
